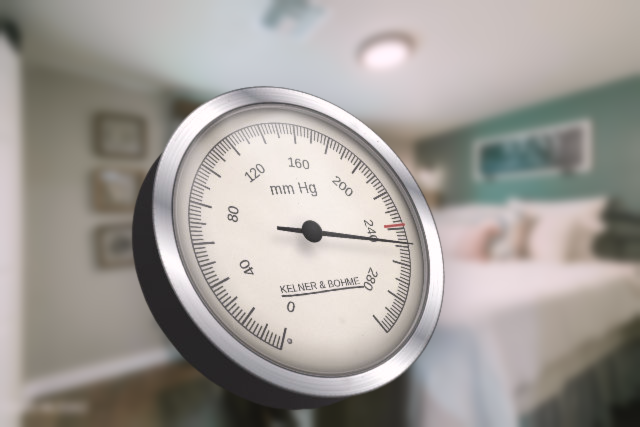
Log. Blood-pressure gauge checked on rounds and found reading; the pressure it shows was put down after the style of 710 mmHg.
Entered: 250 mmHg
